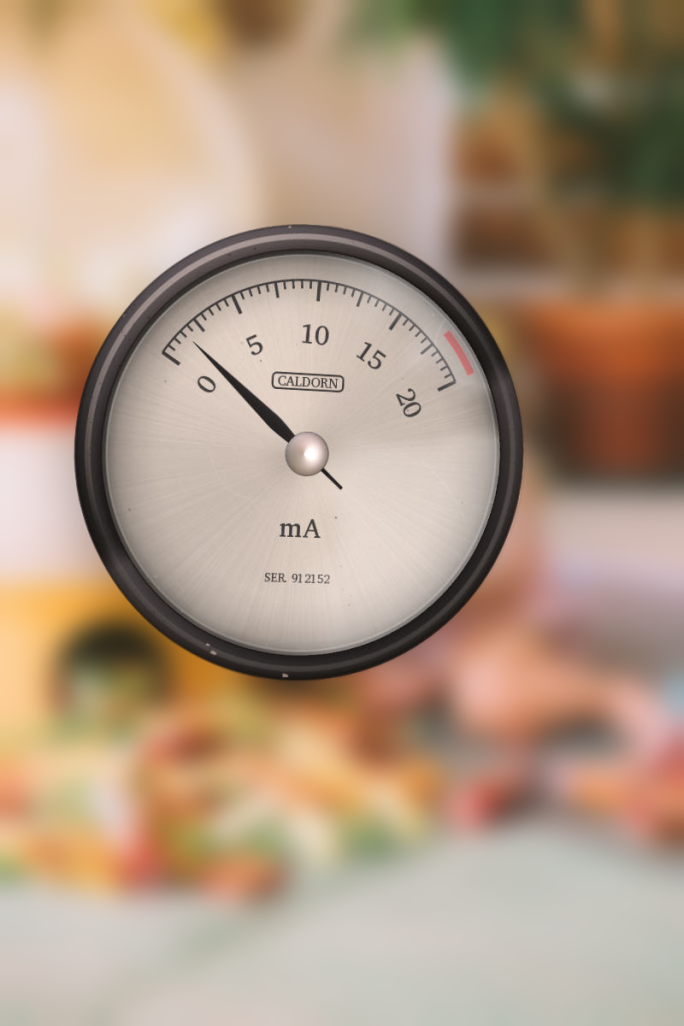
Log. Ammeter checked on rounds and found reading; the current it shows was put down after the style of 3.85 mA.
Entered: 1.5 mA
